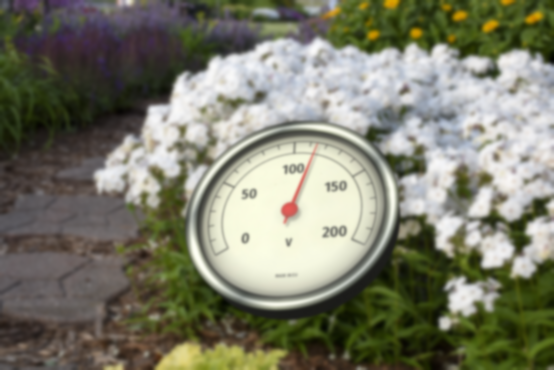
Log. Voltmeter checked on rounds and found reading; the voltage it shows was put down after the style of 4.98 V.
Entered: 115 V
